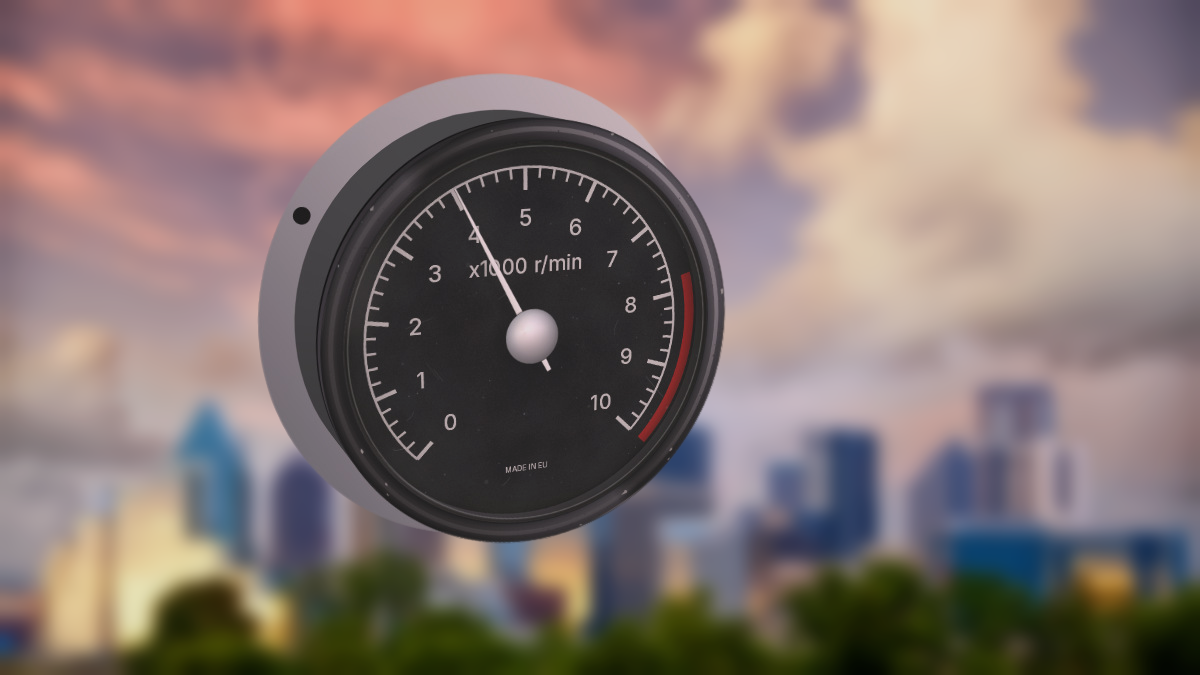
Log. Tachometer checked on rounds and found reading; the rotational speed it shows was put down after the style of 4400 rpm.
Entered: 4000 rpm
